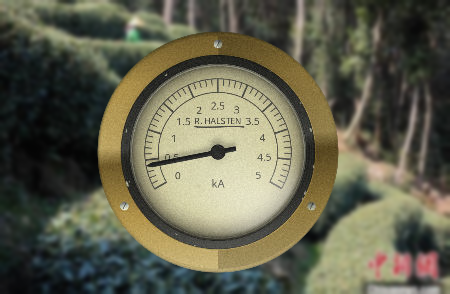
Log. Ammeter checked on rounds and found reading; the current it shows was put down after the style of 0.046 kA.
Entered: 0.4 kA
